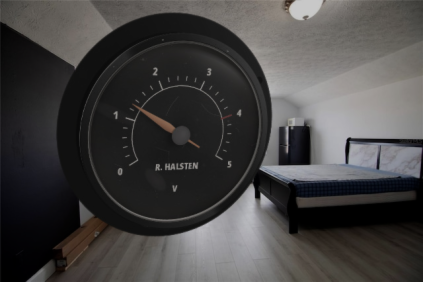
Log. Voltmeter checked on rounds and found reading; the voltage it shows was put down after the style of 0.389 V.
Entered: 1.3 V
